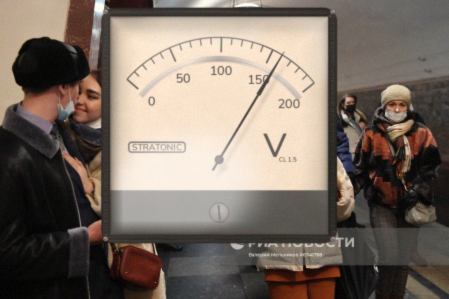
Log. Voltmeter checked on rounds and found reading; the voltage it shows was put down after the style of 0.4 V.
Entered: 160 V
